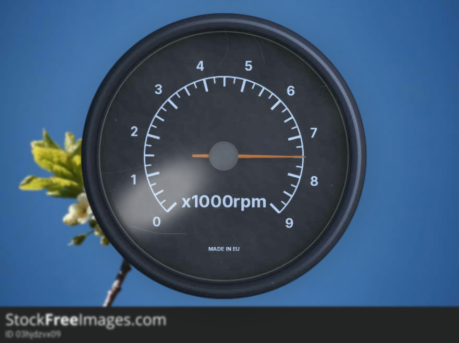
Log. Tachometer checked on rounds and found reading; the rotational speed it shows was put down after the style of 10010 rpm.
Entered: 7500 rpm
